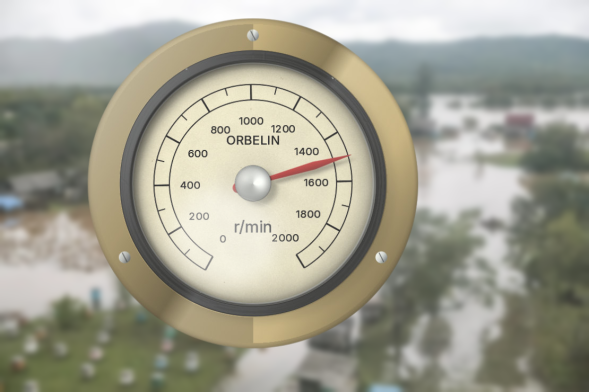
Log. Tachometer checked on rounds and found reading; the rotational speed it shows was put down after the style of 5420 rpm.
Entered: 1500 rpm
